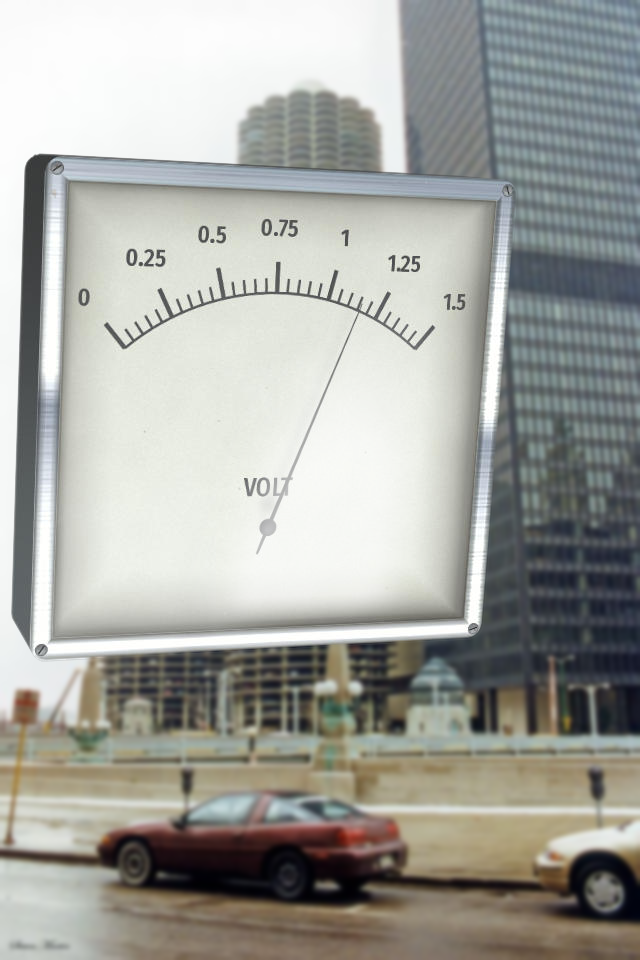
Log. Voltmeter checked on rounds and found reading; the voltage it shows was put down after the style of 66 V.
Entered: 1.15 V
